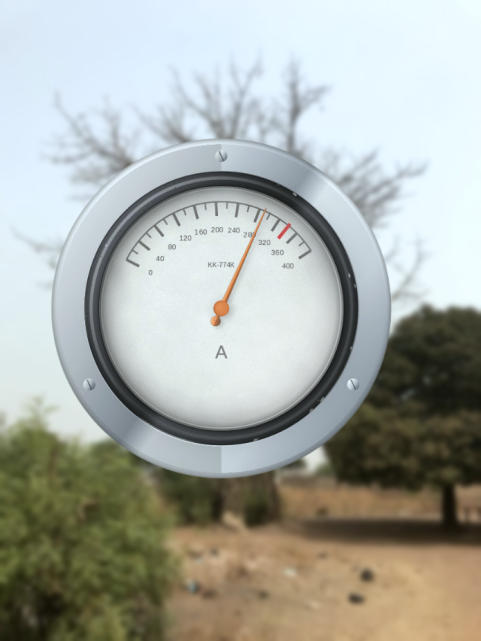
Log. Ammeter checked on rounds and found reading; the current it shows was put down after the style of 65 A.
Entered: 290 A
